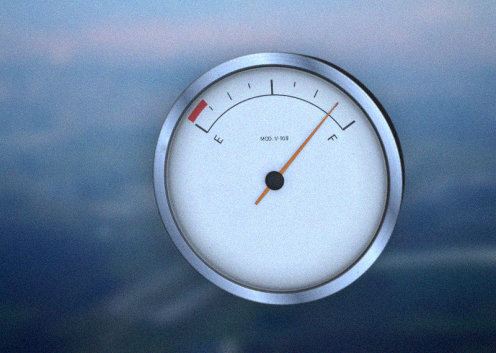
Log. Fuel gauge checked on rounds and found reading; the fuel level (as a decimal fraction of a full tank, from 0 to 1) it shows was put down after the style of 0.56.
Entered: 0.875
